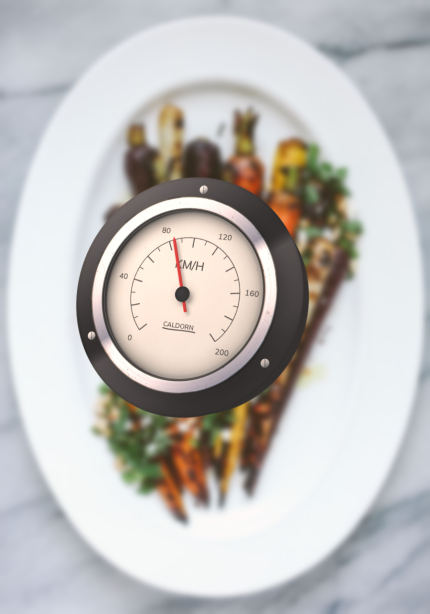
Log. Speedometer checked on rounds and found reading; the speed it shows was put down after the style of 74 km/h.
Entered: 85 km/h
